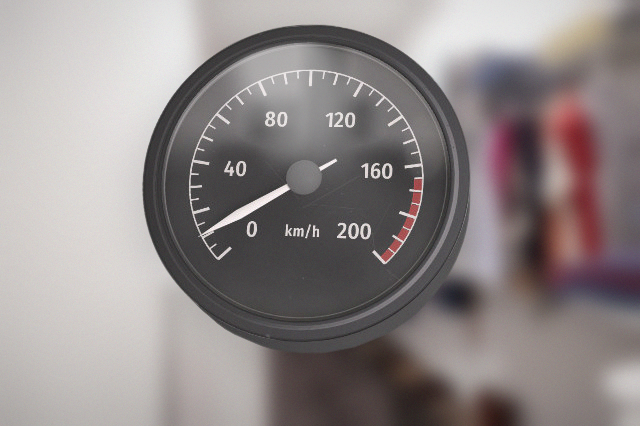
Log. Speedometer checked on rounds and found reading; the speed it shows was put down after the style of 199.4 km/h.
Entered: 10 km/h
